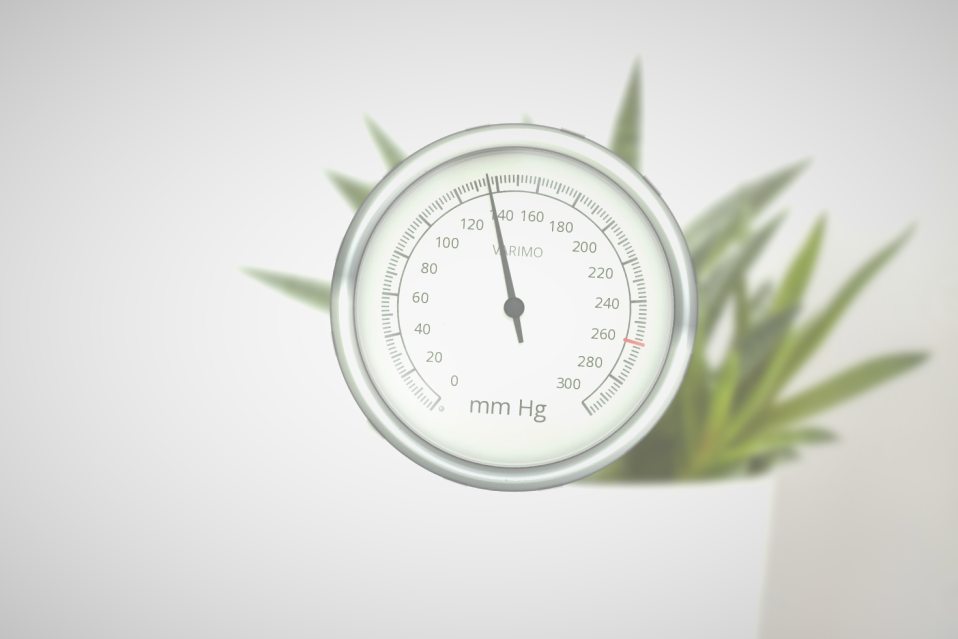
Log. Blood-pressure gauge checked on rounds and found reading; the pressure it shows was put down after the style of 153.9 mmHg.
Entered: 136 mmHg
